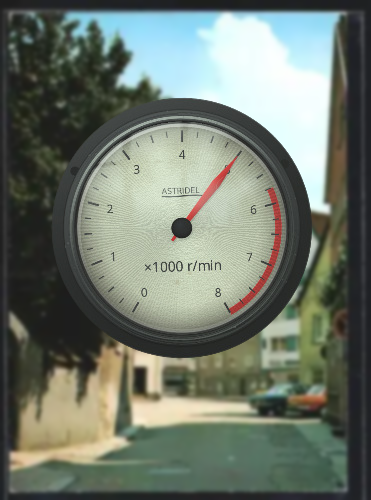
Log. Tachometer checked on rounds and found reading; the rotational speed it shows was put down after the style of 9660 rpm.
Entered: 5000 rpm
